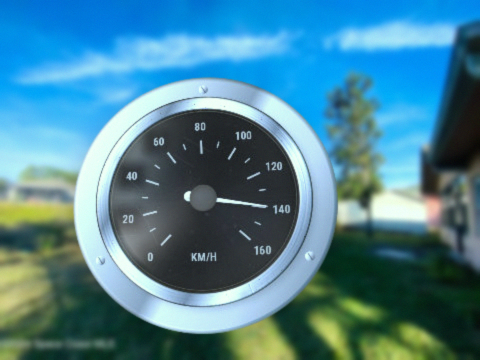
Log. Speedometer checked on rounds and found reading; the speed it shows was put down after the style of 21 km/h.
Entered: 140 km/h
